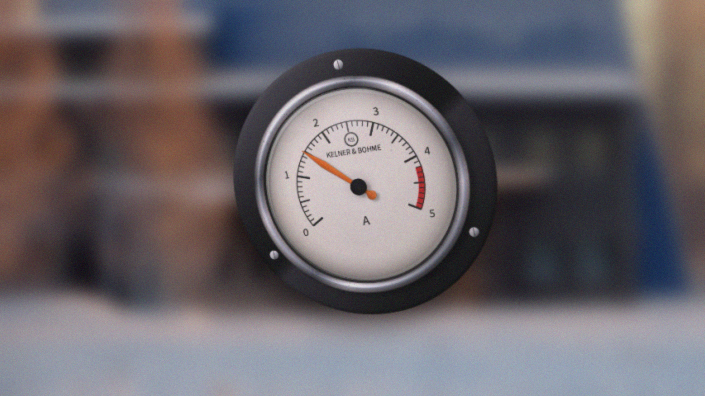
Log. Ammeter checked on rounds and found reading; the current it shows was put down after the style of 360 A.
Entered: 1.5 A
